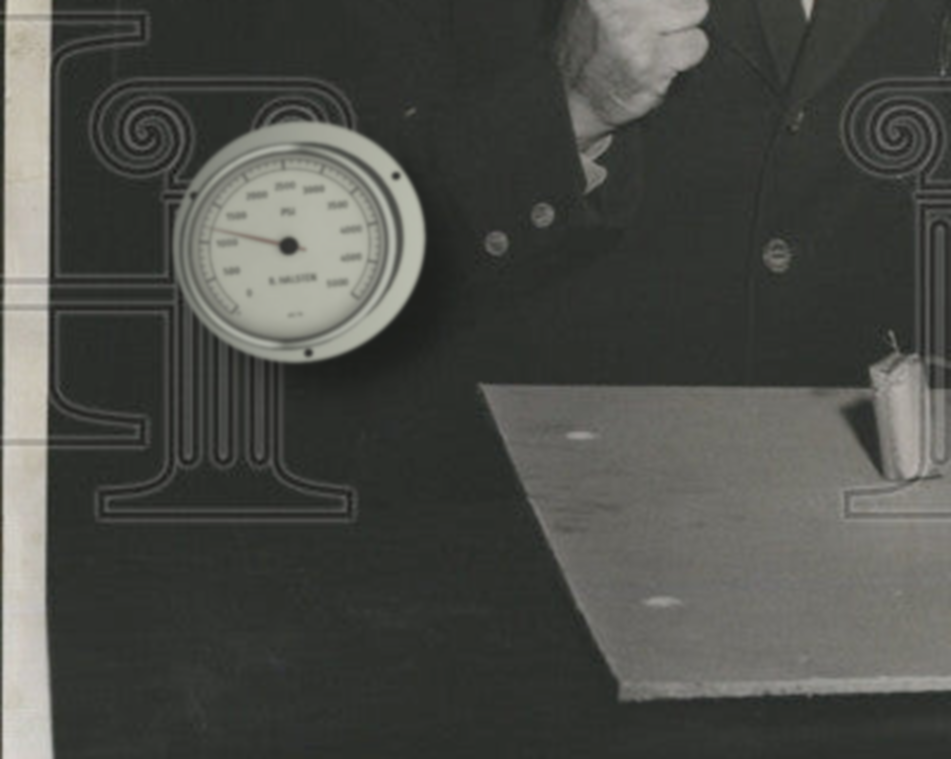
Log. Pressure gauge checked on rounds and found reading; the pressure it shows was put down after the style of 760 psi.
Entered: 1200 psi
